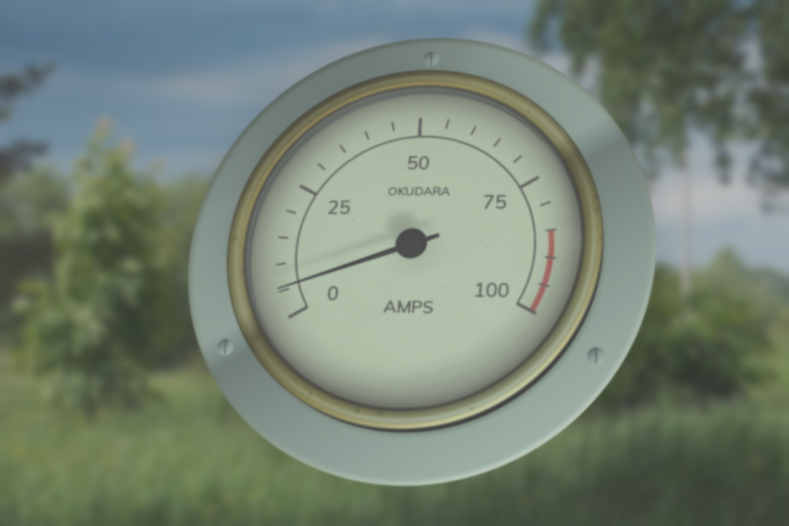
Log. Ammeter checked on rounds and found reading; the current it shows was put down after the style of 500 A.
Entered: 5 A
